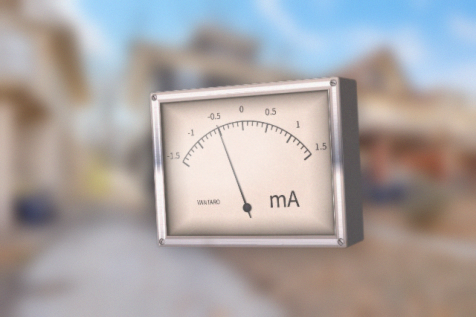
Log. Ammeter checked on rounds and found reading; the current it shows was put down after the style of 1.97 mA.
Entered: -0.5 mA
